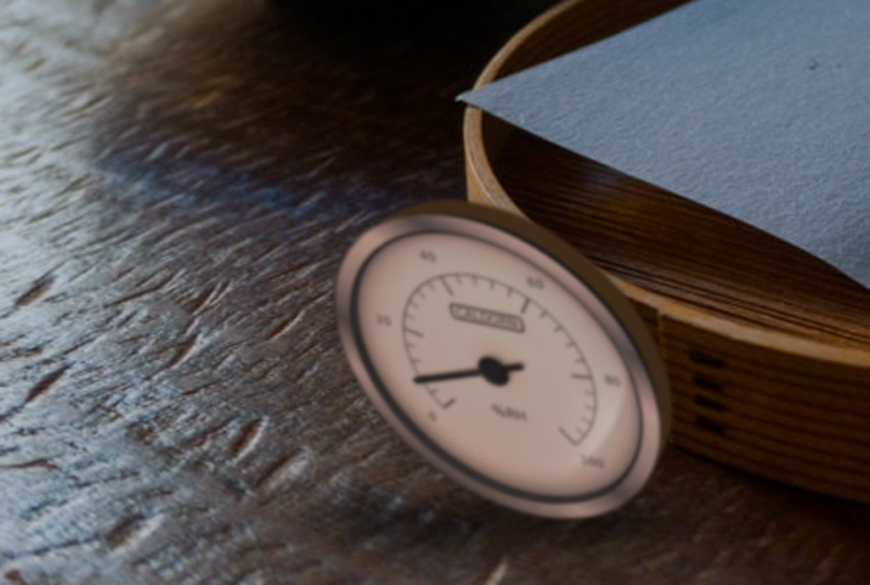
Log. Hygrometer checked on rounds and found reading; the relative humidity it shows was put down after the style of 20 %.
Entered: 8 %
